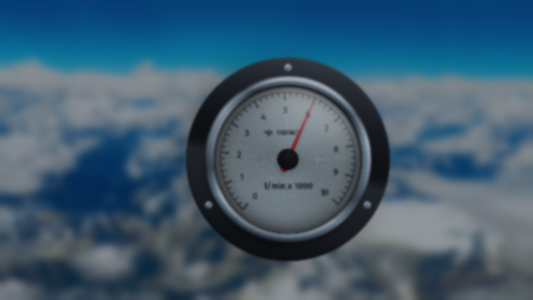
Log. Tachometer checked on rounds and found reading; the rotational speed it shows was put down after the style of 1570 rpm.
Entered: 6000 rpm
